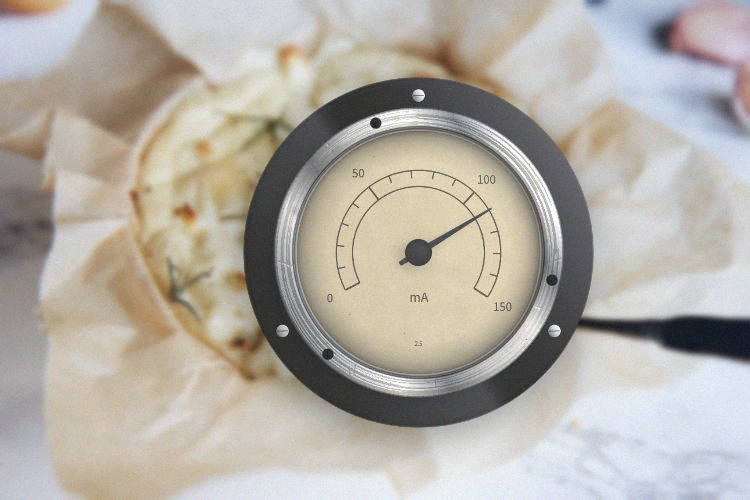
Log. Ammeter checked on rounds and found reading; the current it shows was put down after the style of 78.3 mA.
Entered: 110 mA
